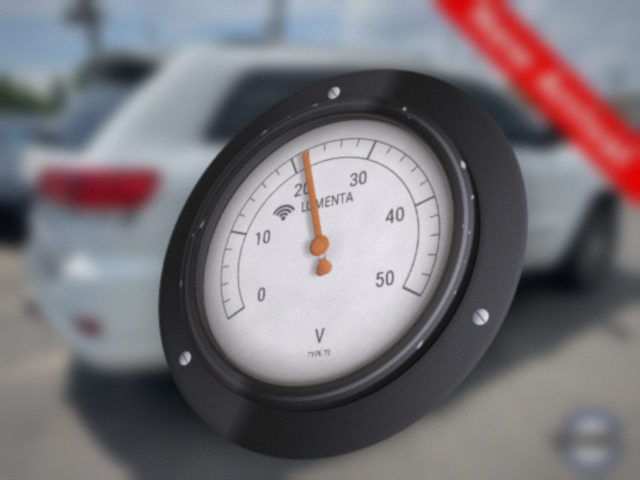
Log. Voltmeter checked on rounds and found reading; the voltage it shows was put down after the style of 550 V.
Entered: 22 V
